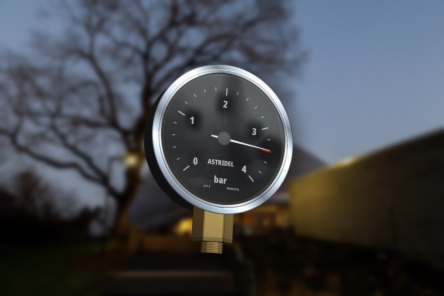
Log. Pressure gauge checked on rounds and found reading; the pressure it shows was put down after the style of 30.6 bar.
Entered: 3.4 bar
